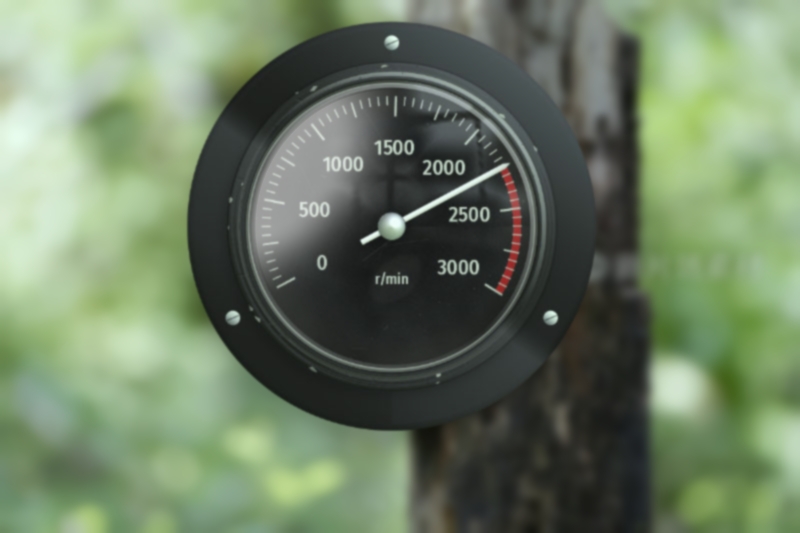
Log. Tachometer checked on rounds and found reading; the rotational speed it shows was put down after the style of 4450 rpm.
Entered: 2250 rpm
